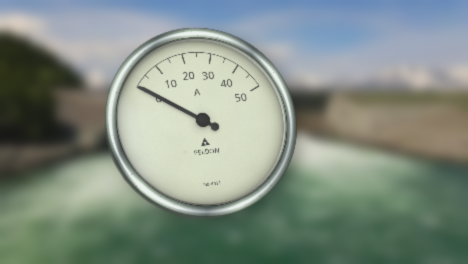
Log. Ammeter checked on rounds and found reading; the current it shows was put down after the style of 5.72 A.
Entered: 0 A
